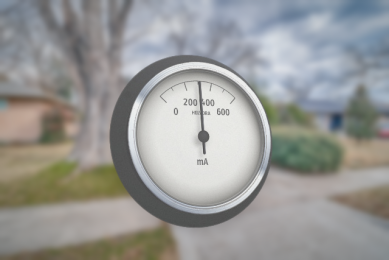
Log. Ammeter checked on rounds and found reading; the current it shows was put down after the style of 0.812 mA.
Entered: 300 mA
